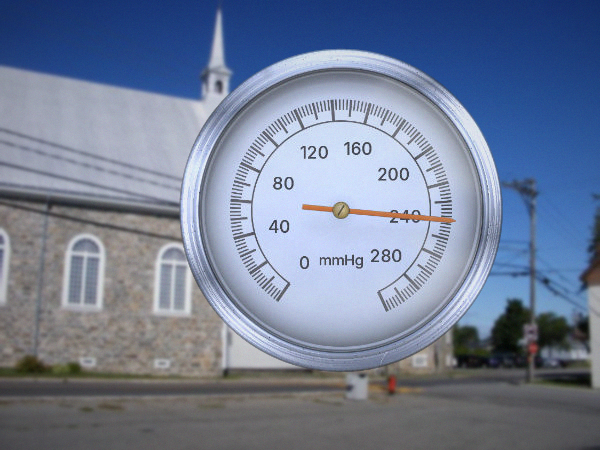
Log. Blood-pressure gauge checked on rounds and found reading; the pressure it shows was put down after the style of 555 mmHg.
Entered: 240 mmHg
